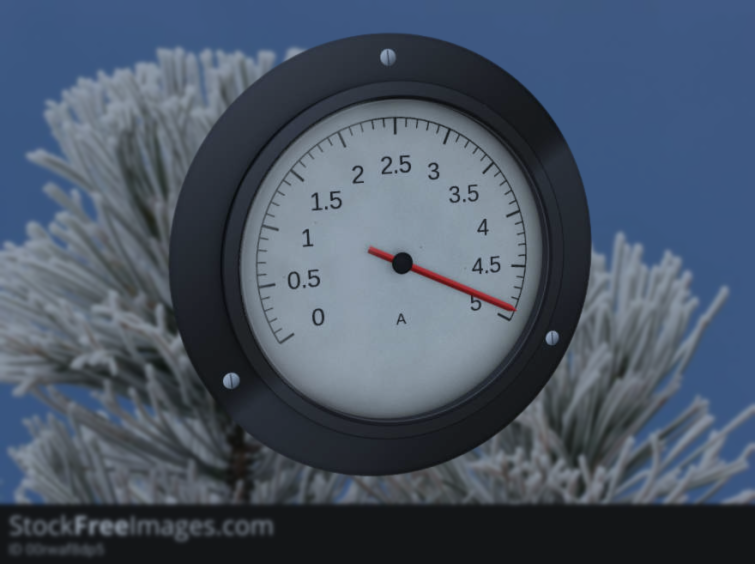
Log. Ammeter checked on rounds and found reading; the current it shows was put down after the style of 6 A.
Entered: 4.9 A
